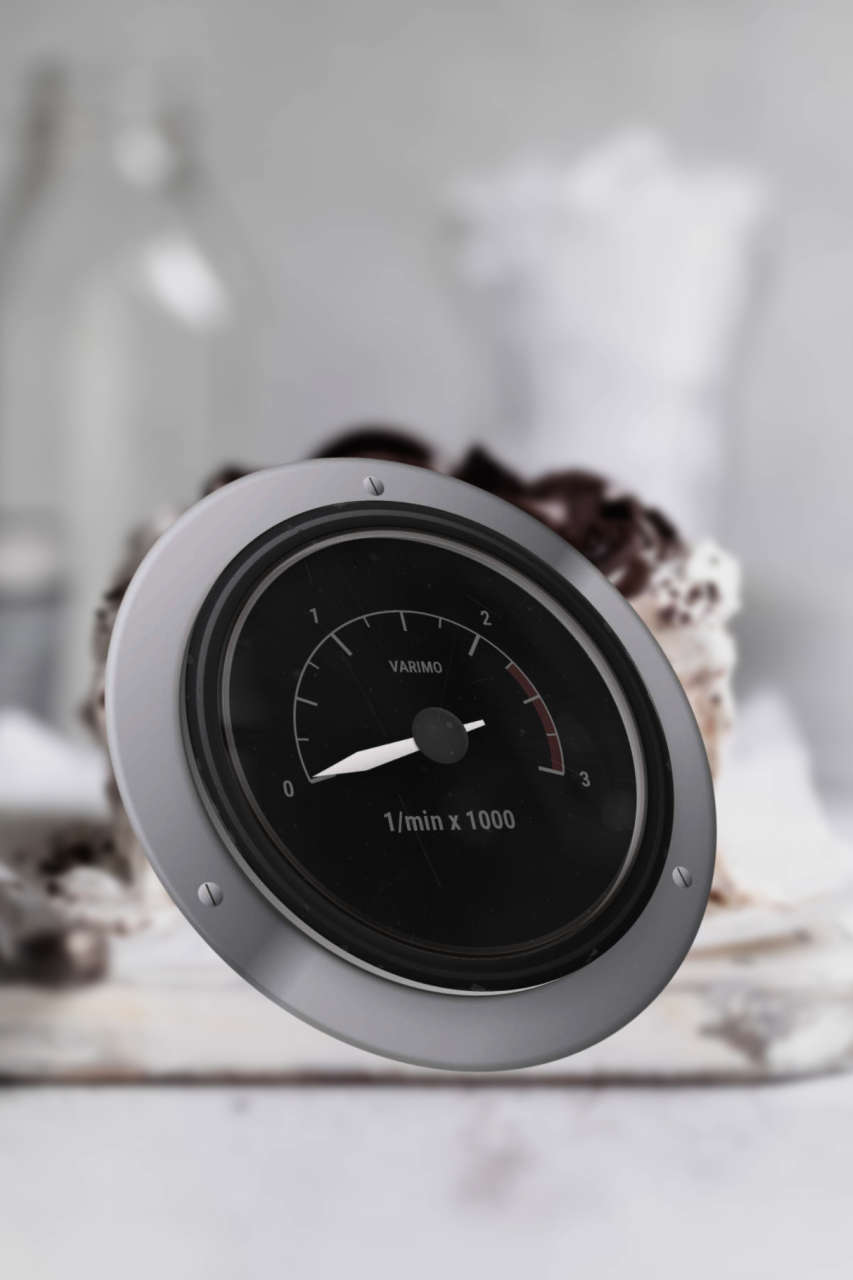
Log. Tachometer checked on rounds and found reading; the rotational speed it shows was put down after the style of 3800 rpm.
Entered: 0 rpm
